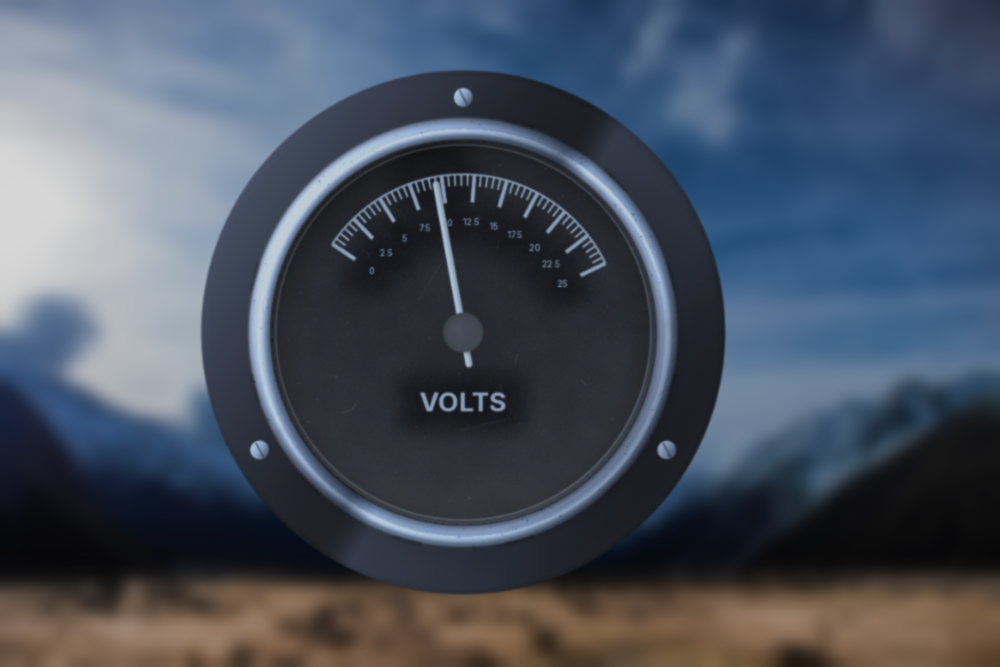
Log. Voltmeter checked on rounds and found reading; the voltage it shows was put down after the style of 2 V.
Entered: 9.5 V
